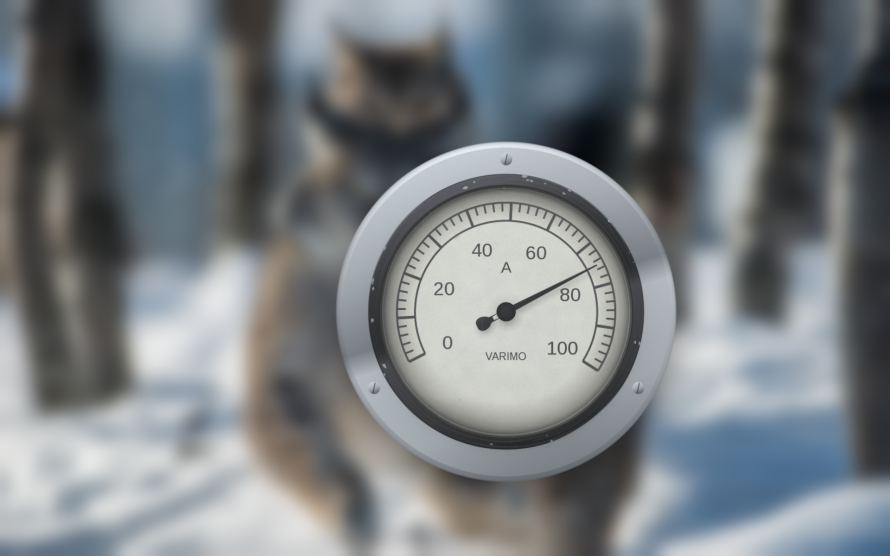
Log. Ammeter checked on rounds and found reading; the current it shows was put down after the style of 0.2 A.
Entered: 75 A
